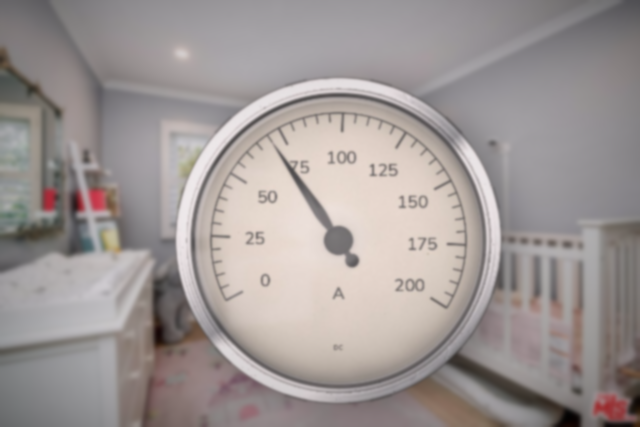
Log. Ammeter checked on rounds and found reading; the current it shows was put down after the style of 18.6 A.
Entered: 70 A
